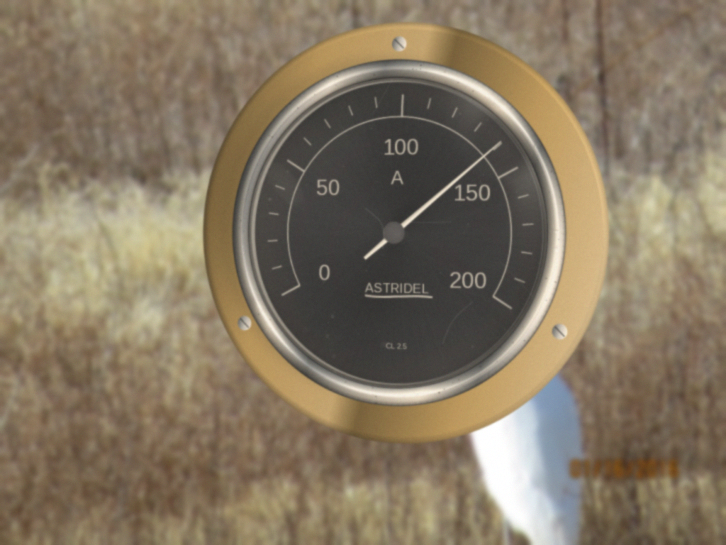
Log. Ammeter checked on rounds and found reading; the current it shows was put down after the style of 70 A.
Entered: 140 A
